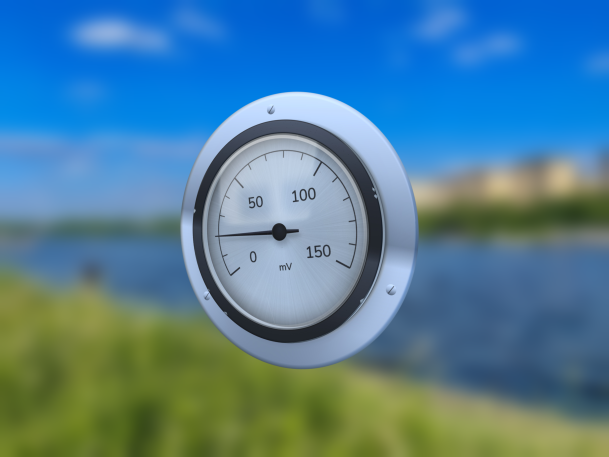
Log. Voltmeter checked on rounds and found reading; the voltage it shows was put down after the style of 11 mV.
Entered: 20 mV
